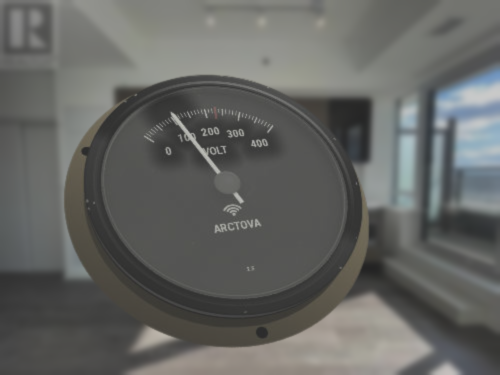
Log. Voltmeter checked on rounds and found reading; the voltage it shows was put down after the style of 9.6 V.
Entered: 100 V
